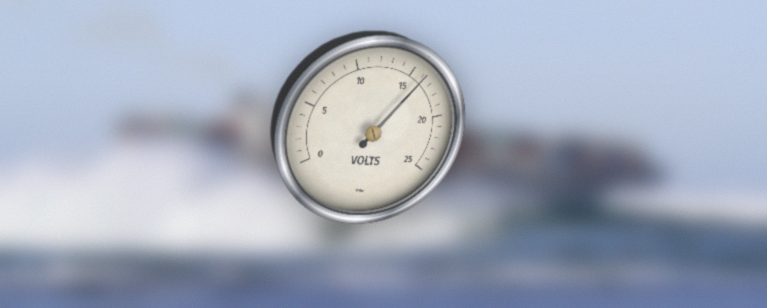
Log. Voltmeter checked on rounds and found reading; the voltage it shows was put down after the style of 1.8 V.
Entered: 16 V
